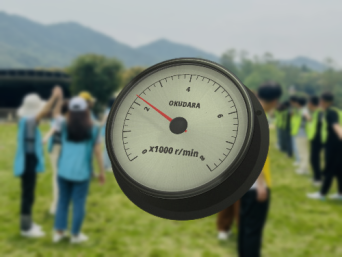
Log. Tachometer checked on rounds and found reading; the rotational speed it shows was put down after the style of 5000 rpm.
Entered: 2200 rpm
